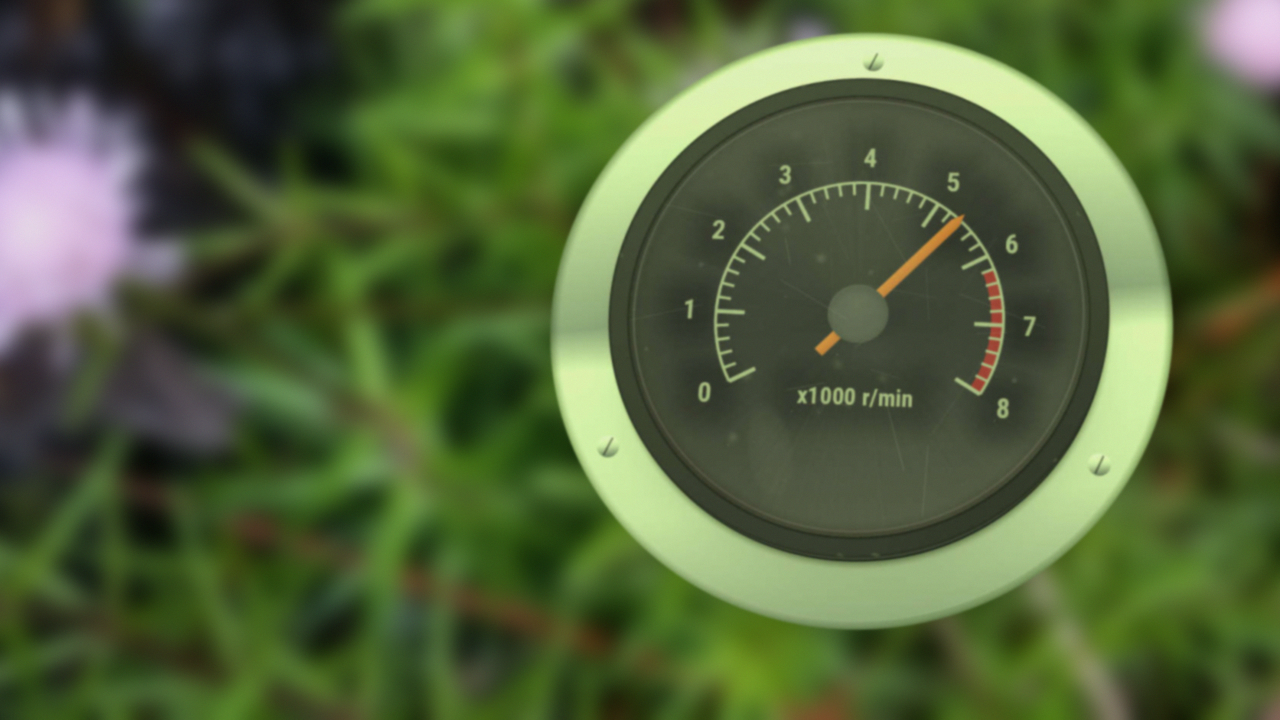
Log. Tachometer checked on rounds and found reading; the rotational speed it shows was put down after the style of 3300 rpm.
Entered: 5400 rpm
